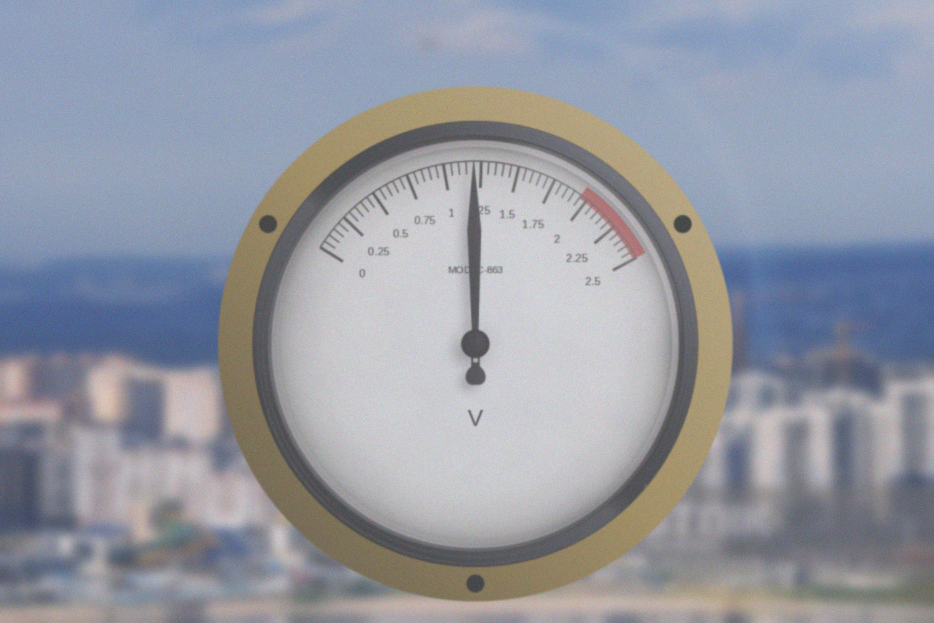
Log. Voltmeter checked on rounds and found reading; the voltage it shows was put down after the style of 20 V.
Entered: 1.2 V
